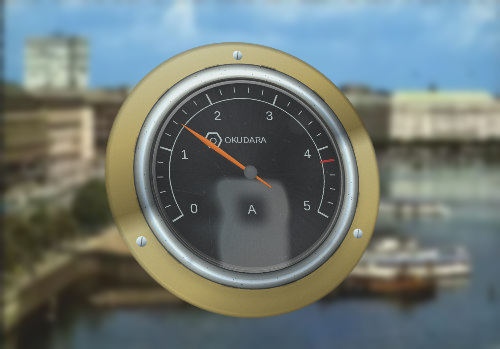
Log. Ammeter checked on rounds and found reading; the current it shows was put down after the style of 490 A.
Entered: 1.4 A
